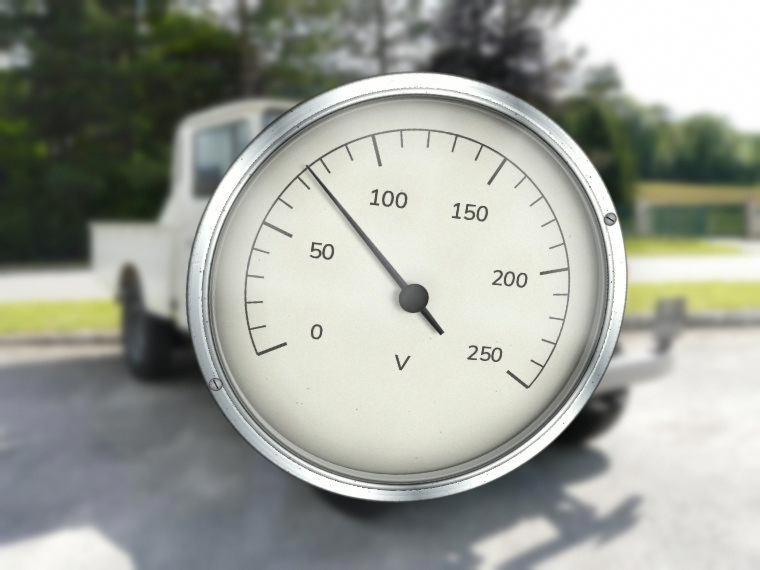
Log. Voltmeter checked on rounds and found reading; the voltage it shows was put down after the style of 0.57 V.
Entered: 75 V
